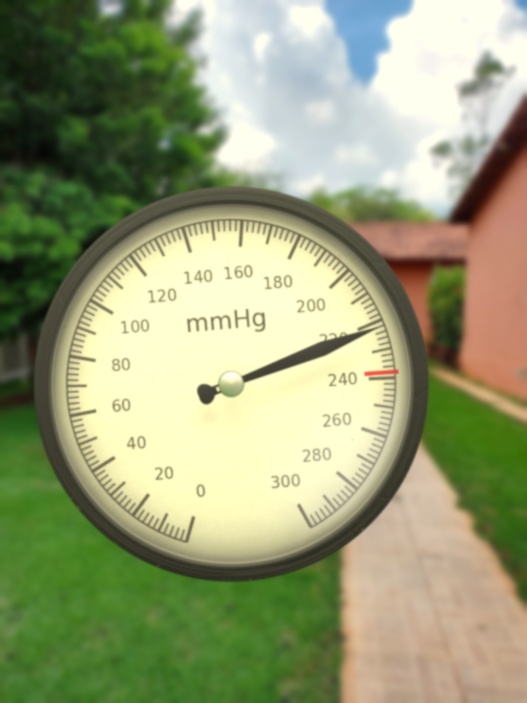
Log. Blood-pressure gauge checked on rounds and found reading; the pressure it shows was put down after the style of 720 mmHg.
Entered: 222 mmHg
